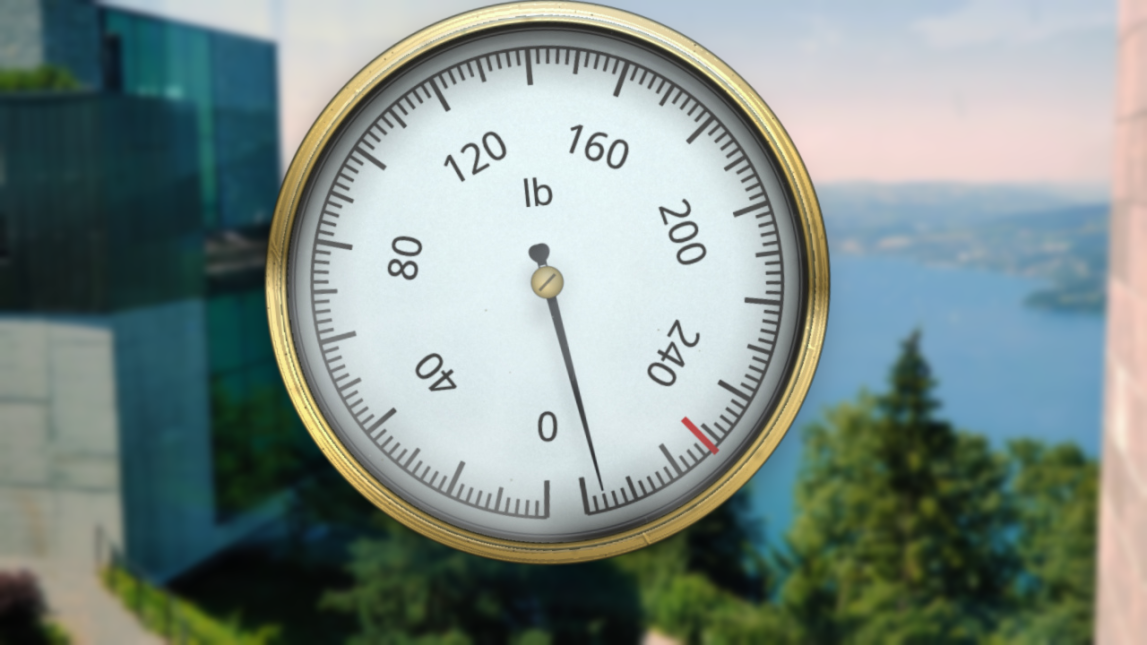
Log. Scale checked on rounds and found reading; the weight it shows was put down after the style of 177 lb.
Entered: 276 lb
